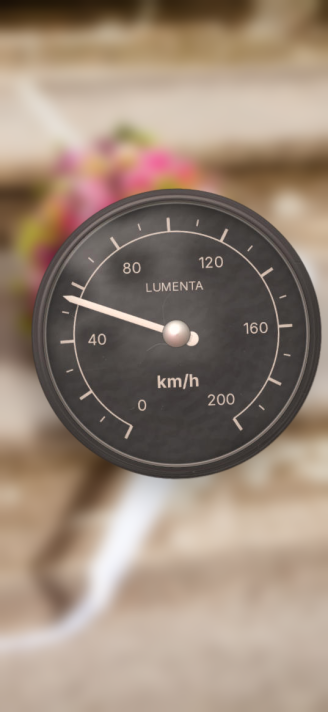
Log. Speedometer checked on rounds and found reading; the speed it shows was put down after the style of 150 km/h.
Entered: 55 km/h
